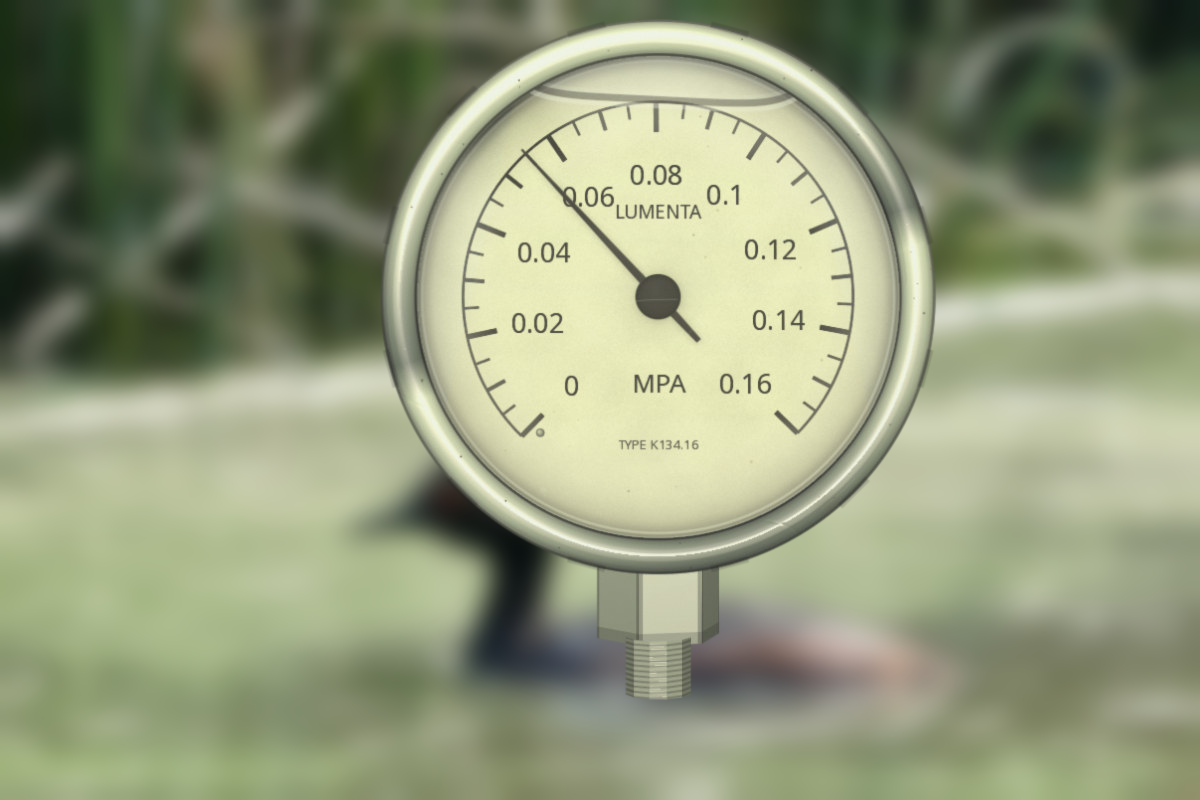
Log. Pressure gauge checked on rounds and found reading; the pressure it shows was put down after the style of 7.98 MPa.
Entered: 0.055 MPa
